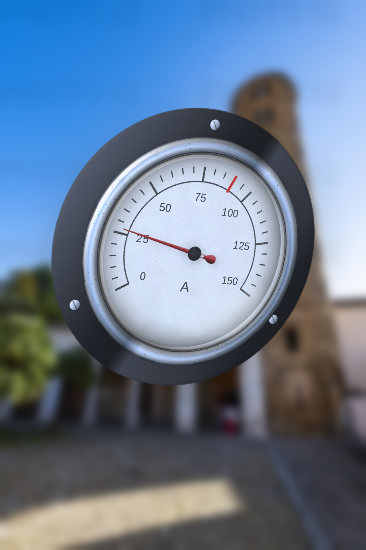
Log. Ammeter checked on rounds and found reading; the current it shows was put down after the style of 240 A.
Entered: 27.5 A
